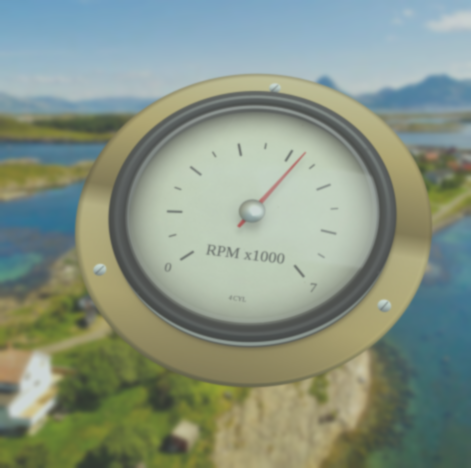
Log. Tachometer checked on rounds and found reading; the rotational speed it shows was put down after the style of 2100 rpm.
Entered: 4250 rpm
